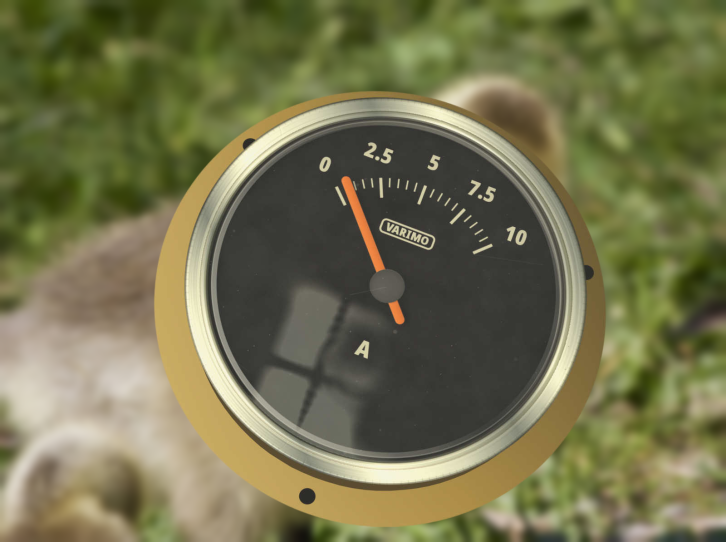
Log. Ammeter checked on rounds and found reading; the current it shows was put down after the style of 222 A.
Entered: 0.5 A
